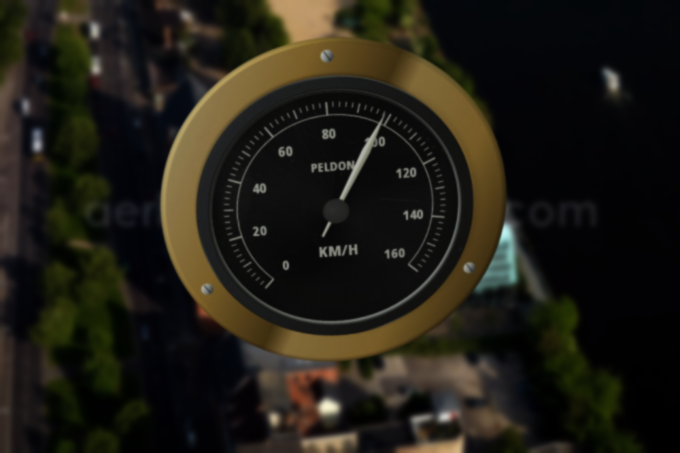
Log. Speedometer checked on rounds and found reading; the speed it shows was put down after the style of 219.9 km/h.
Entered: 98 km/h
